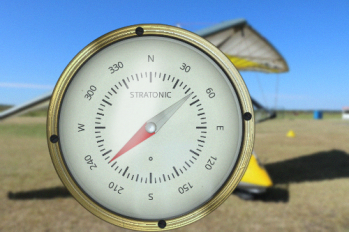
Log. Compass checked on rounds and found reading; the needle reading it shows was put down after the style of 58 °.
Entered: 230 °
